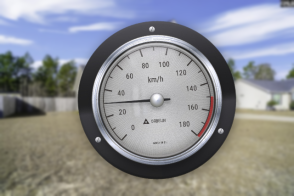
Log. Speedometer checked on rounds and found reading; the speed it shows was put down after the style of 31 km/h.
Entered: 30 km/h
